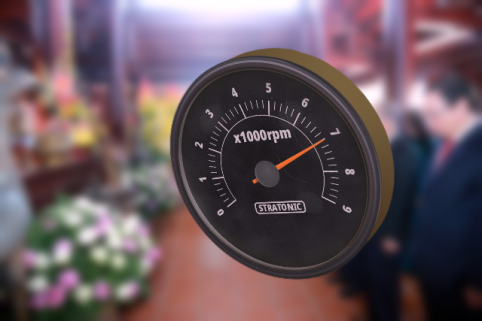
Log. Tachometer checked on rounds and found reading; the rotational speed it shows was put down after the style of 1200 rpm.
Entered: 7000 rpm
